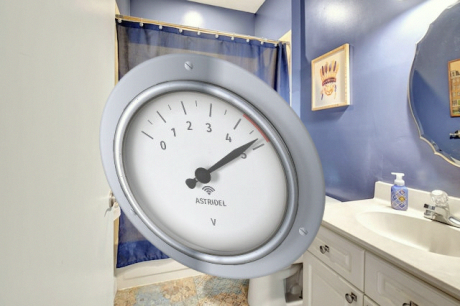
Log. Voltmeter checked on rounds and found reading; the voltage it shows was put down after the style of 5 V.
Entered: 4.75 V
